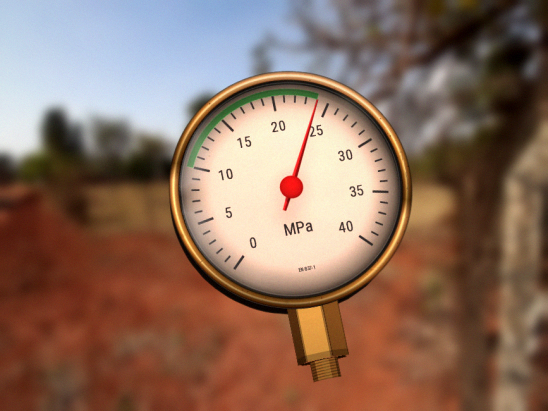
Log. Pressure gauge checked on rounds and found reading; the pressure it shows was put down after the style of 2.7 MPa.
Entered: 24 MPa
